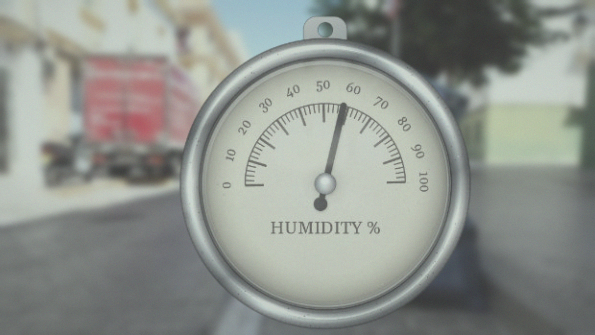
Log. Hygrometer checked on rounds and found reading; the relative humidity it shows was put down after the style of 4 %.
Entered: 58 %
